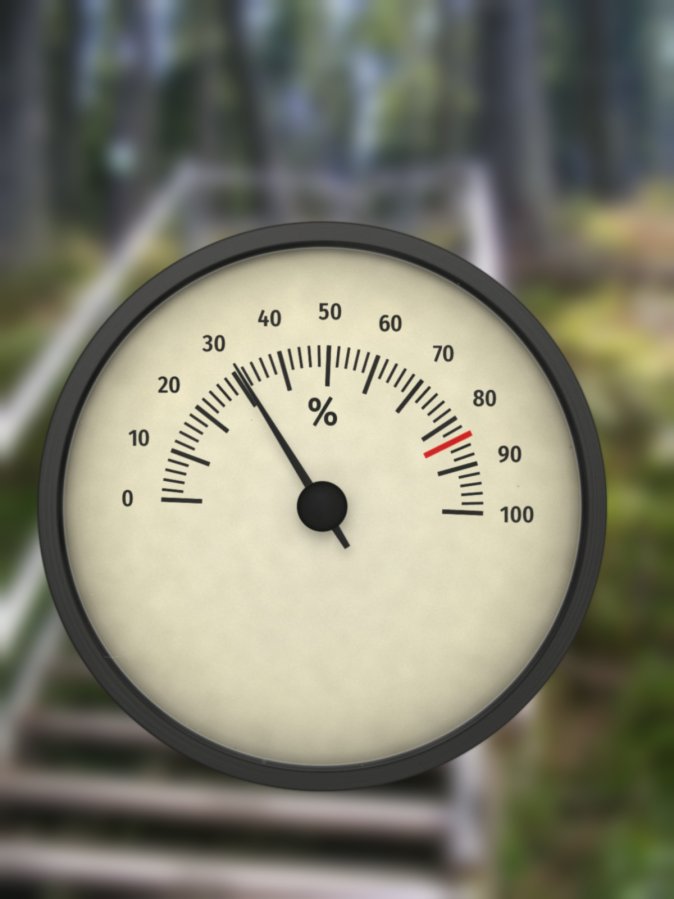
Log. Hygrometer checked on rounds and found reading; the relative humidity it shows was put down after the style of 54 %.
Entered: 31 %
